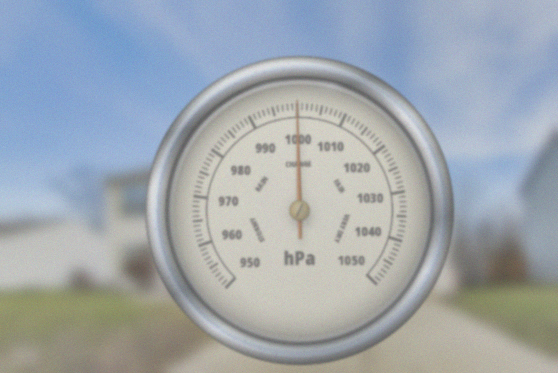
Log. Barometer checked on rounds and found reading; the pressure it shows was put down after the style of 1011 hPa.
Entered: 1000 hPa
